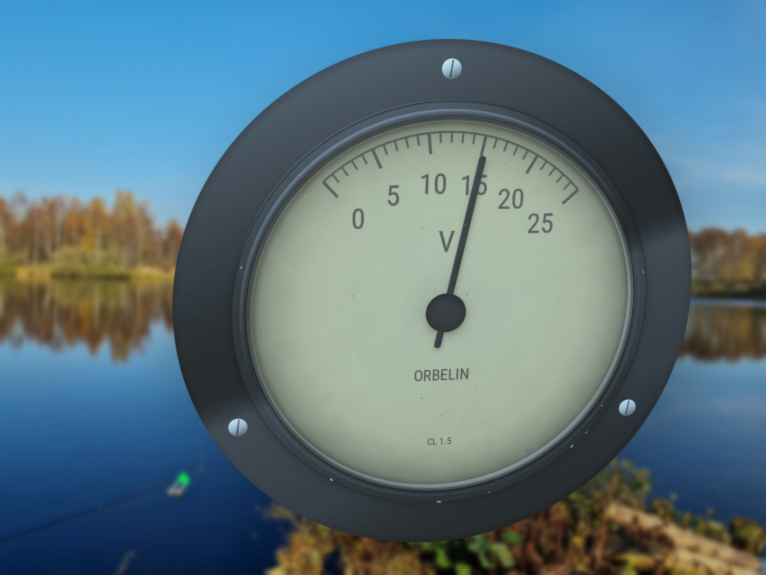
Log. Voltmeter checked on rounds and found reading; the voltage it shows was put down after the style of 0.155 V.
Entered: 15 V
